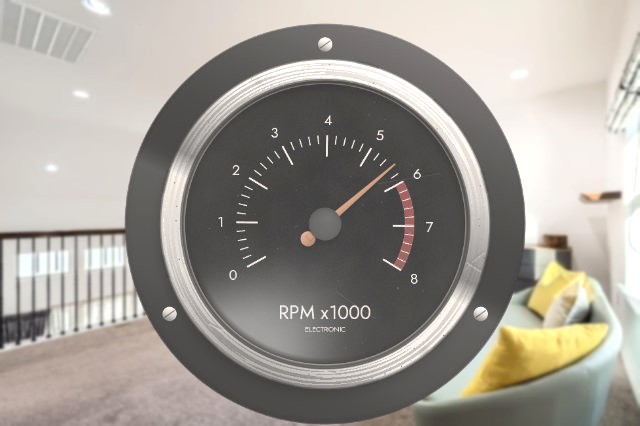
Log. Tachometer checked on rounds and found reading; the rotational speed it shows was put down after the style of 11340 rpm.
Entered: 5600 rpm
